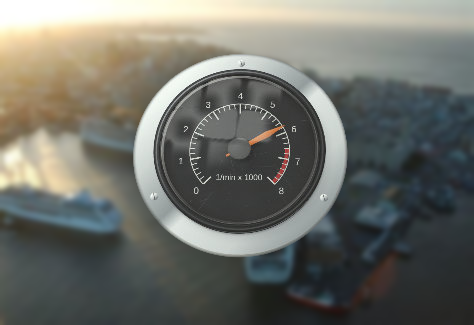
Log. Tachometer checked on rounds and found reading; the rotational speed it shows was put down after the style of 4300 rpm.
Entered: 5800 rpm
